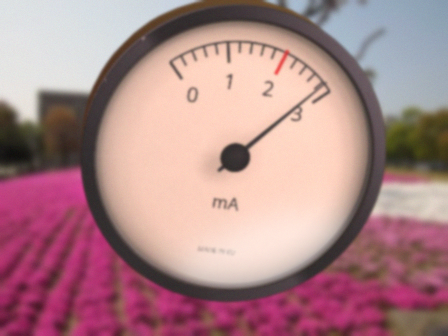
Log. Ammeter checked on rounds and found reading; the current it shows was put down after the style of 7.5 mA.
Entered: 2.8 mA
